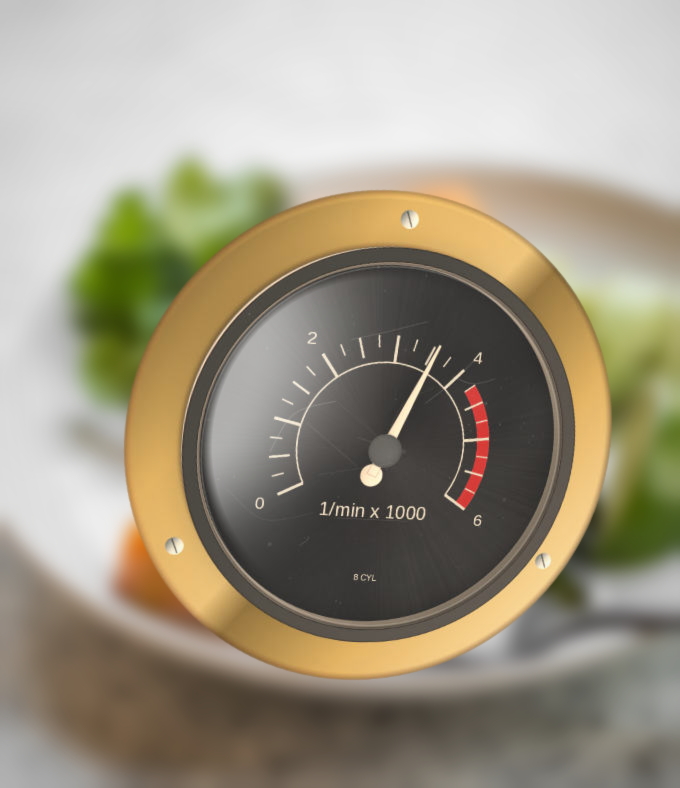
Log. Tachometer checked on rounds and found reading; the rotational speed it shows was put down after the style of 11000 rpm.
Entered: 3500 rpm
